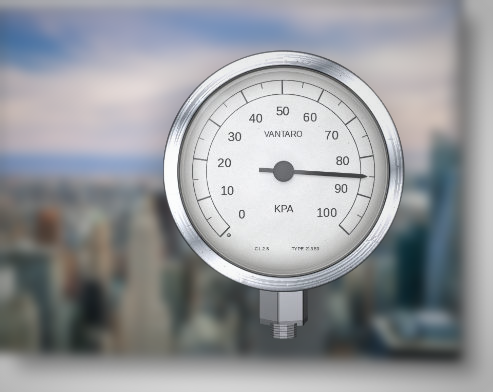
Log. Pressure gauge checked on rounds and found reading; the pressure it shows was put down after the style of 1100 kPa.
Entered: 85 kPa
